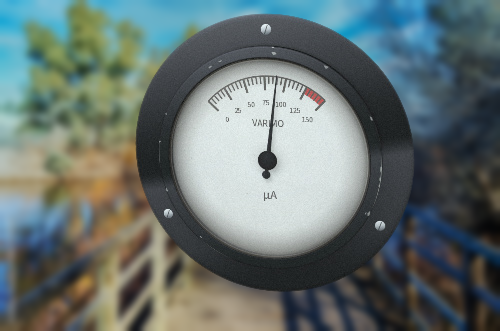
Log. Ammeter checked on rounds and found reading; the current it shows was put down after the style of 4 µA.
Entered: 90 µA
